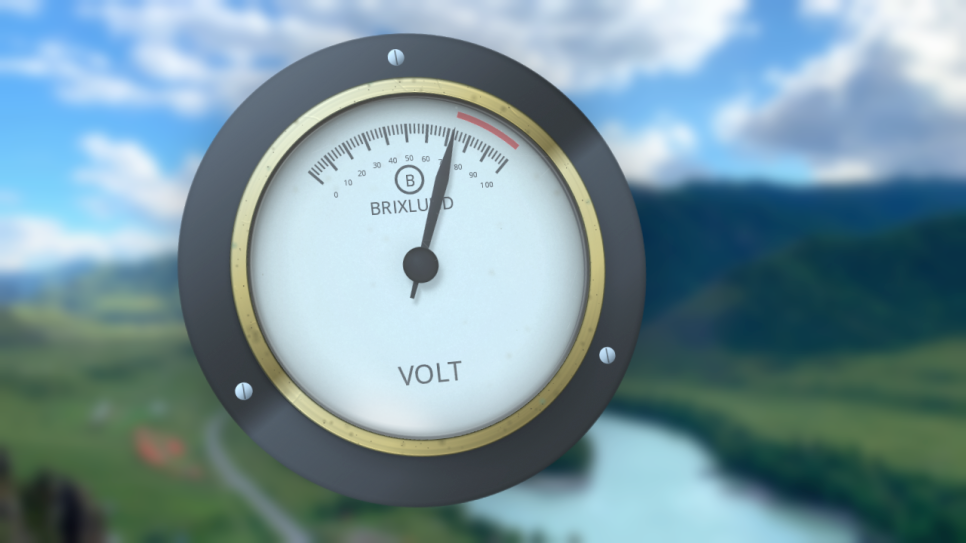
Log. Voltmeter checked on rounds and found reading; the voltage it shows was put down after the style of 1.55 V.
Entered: 72 V
